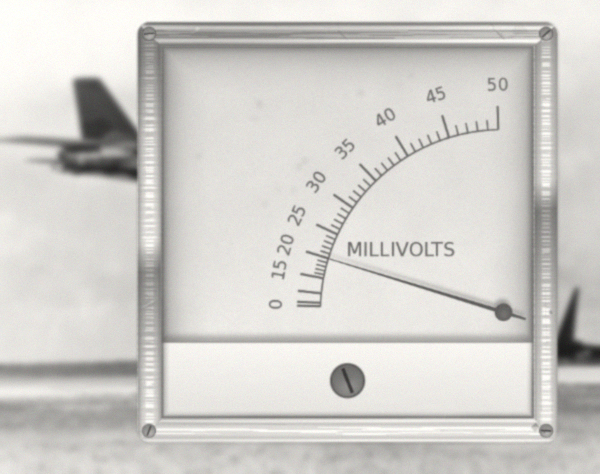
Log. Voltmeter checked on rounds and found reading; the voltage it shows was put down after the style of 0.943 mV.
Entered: 20 mV
